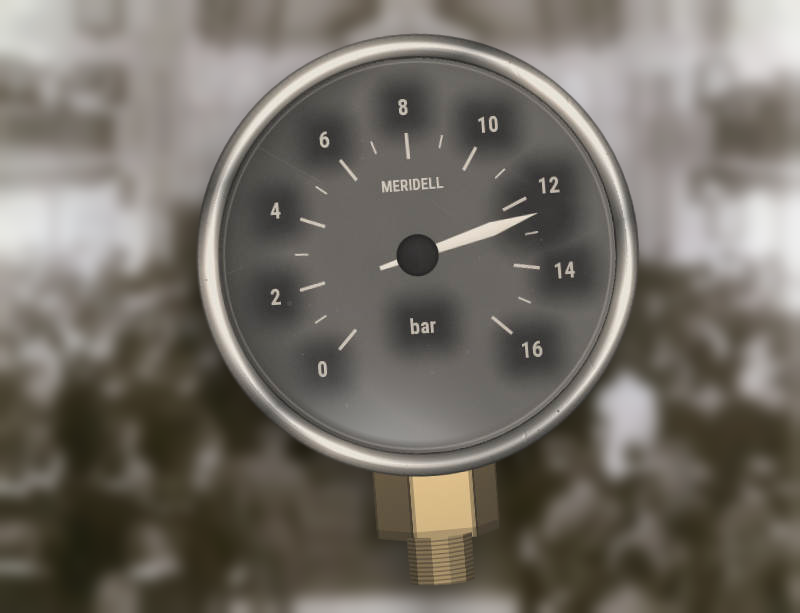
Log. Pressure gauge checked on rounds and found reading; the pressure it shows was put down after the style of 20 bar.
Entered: 12.5 bar
